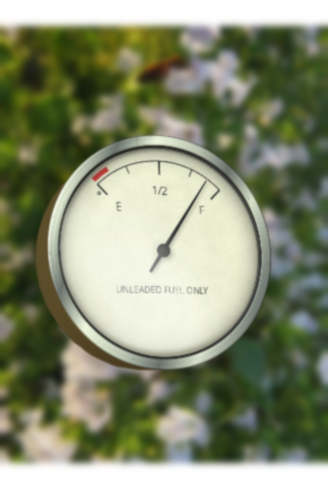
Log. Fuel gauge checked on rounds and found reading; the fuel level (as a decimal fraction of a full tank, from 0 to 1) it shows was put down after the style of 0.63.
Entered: 0.875
